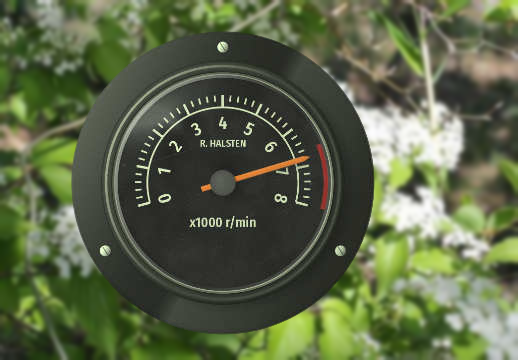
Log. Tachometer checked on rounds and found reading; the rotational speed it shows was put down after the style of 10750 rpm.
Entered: 6800 rpm
